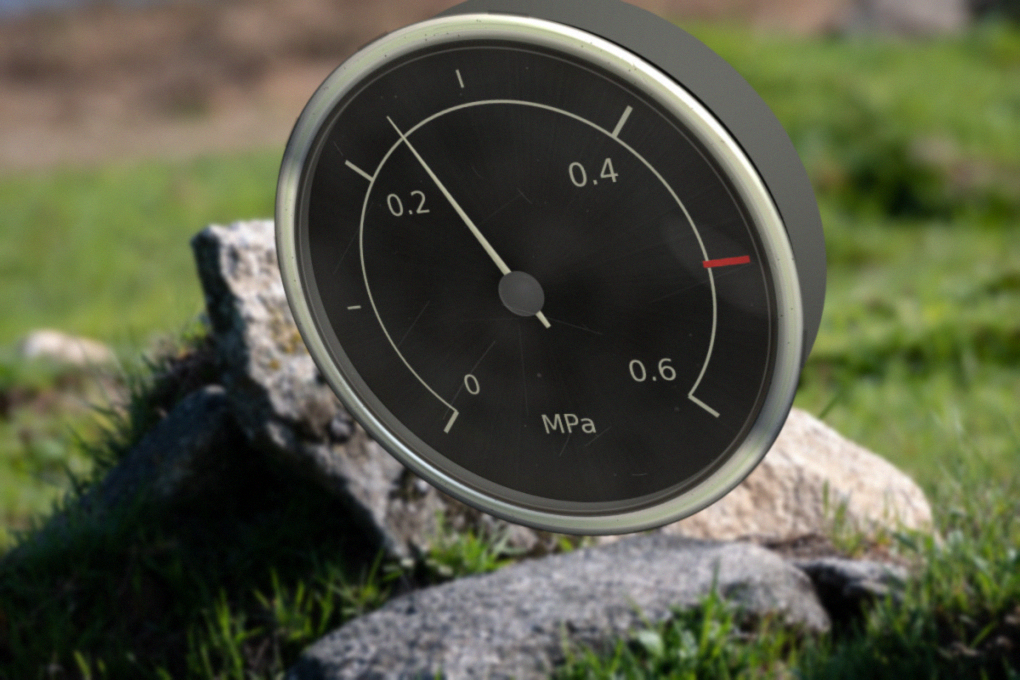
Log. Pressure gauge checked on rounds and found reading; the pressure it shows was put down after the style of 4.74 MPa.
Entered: 0.25 MPa
